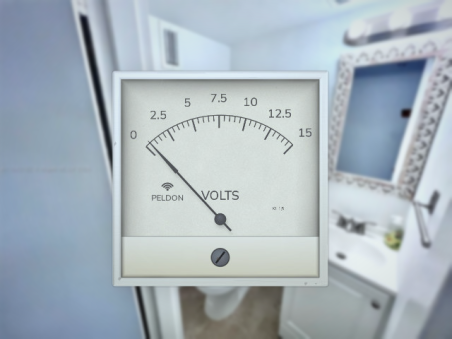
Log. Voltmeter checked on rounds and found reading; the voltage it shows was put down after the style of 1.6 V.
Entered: 0.5 V
